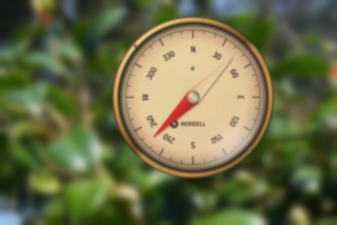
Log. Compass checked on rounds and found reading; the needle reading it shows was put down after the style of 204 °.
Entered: 225 °
